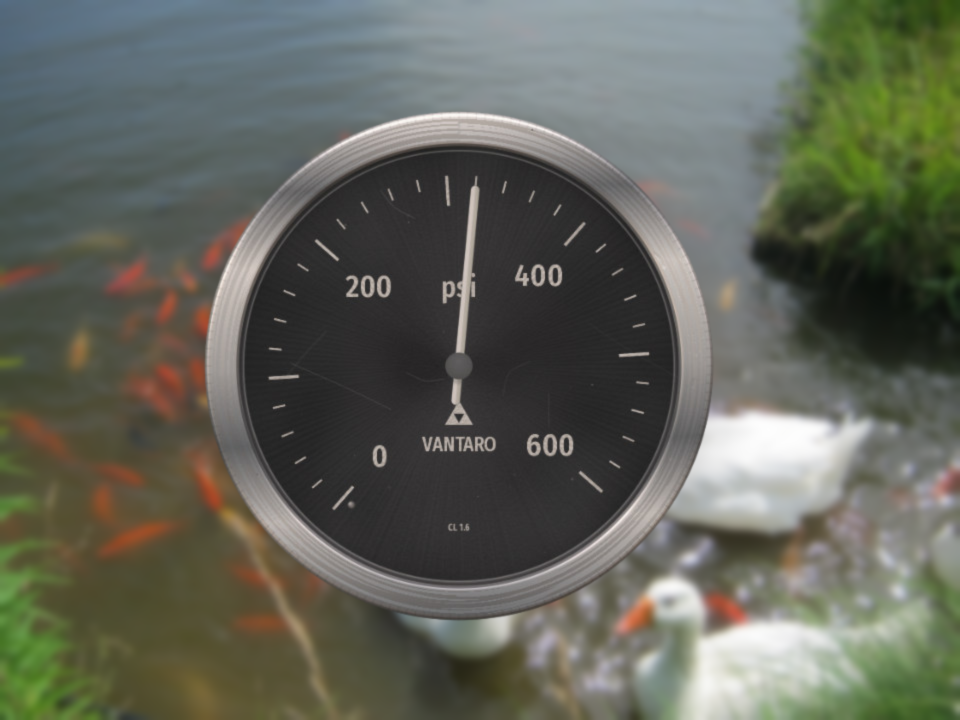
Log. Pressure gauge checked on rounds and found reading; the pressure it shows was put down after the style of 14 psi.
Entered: 320 psi
